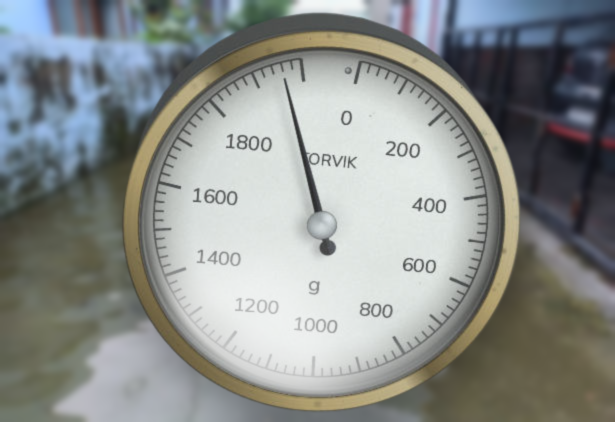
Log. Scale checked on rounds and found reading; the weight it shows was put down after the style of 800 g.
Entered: 1960 g
